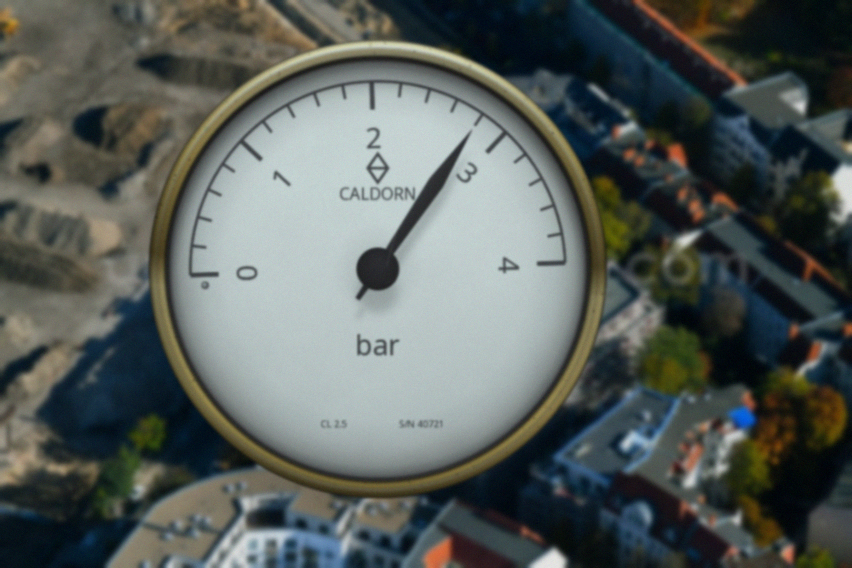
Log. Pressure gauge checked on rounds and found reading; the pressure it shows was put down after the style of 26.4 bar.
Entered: 2.8 bar
